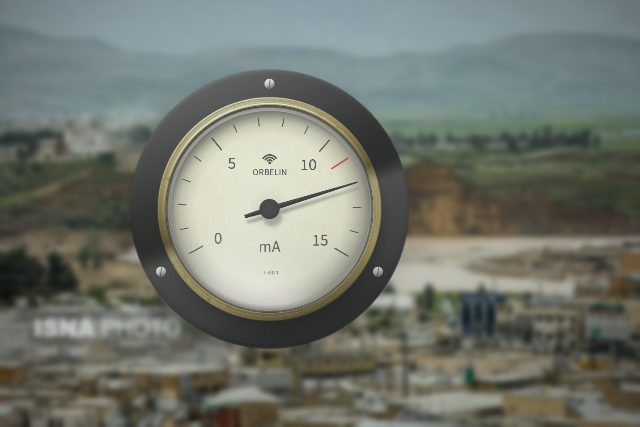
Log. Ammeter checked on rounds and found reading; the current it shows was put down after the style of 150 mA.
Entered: 12 mA
